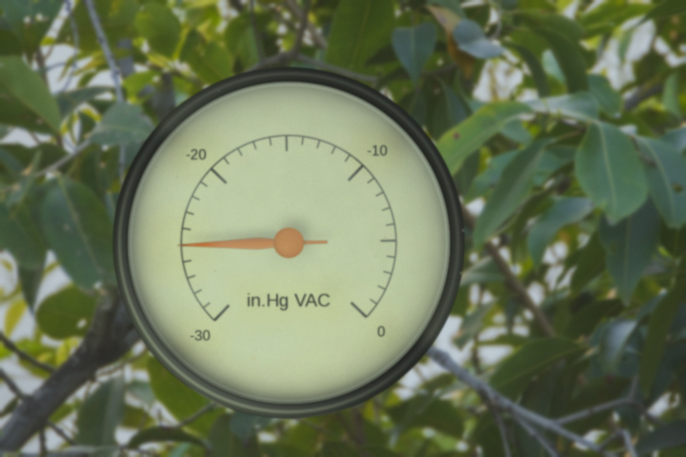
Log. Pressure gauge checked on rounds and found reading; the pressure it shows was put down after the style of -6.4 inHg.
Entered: -25 inHg
